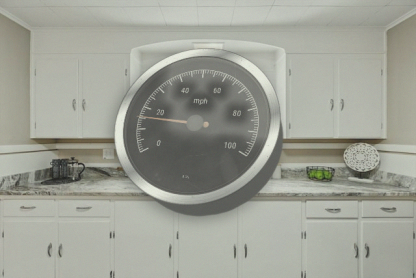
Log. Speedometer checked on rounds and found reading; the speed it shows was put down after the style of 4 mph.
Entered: 15 mph
